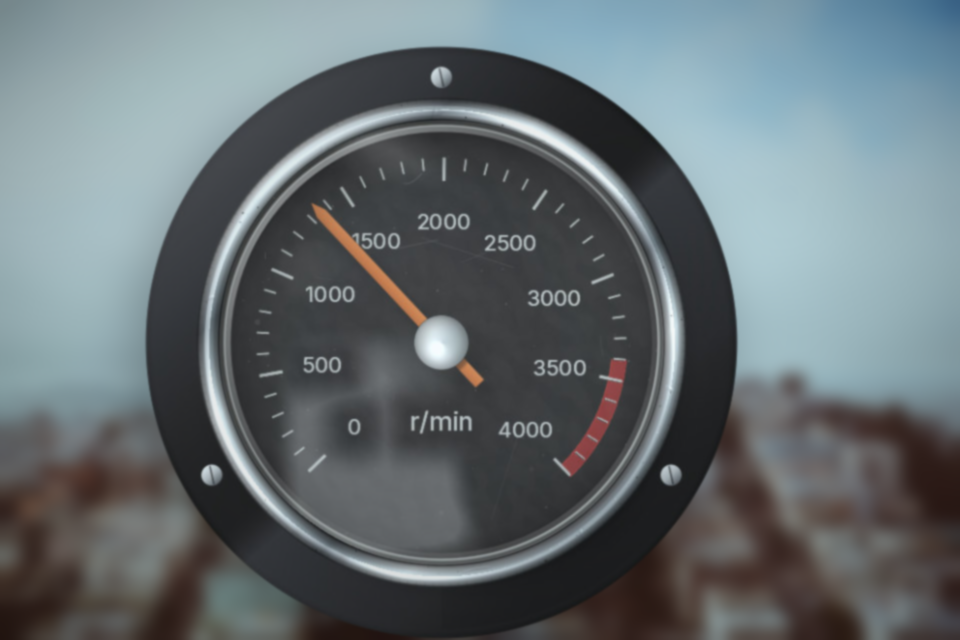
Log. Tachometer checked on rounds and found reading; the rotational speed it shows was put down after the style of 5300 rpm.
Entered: 1350 rpm
